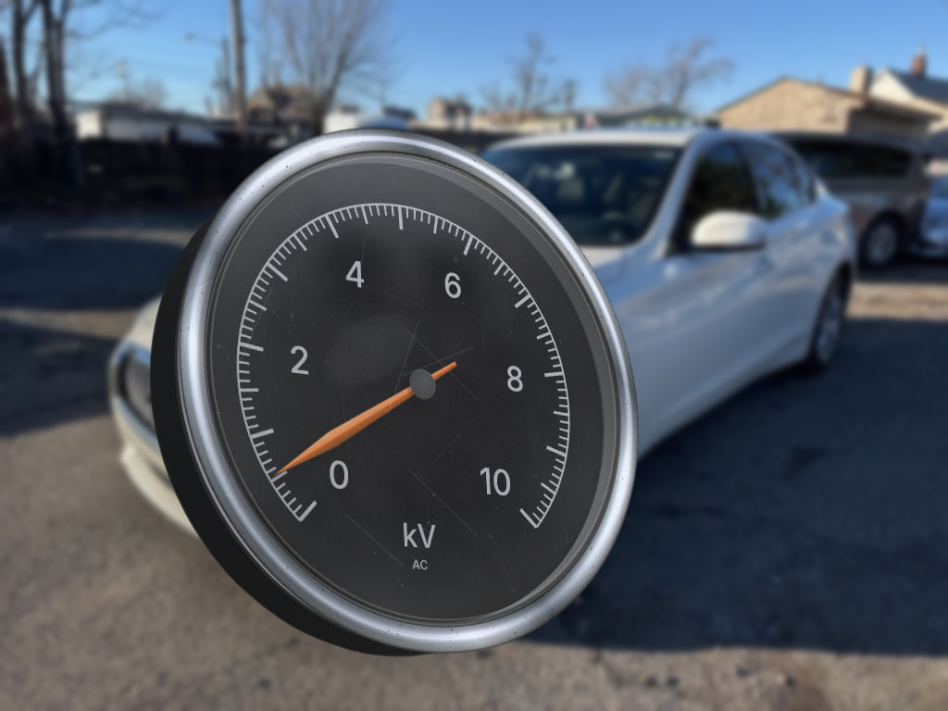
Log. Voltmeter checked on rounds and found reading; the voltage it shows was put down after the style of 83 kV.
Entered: 0.55 kV
